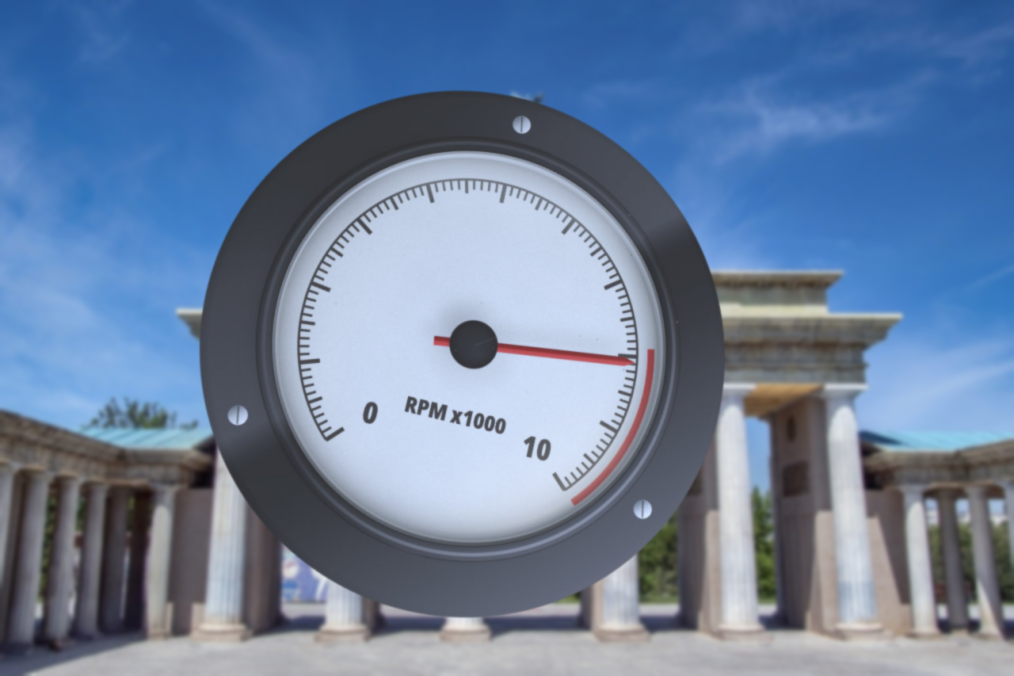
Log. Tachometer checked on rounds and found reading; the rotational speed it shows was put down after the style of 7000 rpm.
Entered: 8100 rpm
